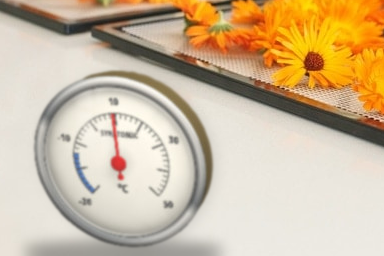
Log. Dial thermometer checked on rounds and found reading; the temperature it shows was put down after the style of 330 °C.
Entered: 10 °C
